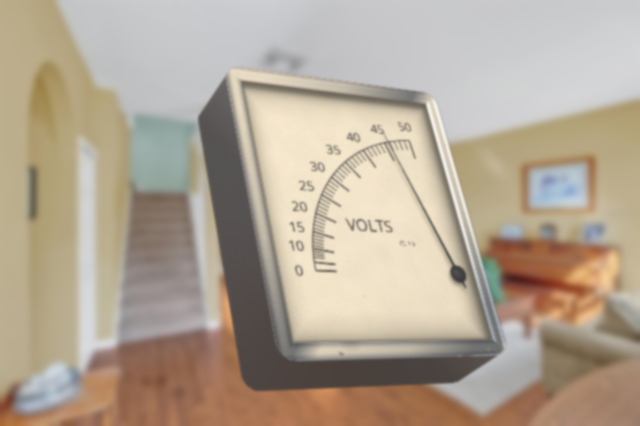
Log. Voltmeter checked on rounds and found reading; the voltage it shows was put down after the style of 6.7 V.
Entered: 45 V
